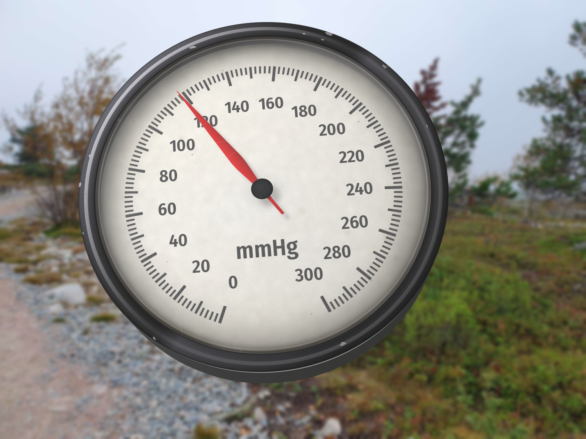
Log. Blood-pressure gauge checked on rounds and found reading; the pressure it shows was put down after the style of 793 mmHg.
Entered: 118 mmHg
